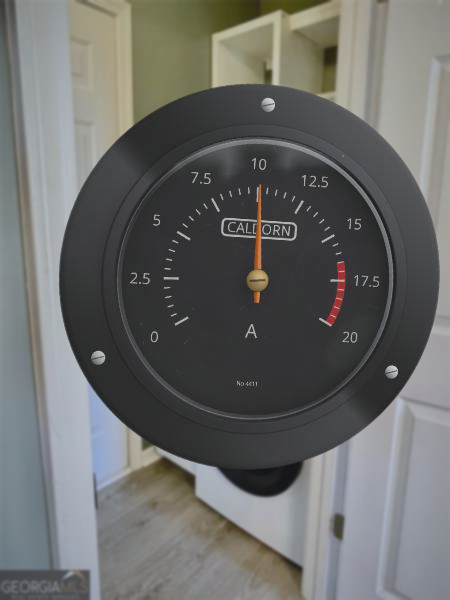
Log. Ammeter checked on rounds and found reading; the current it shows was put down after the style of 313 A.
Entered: 10 A
